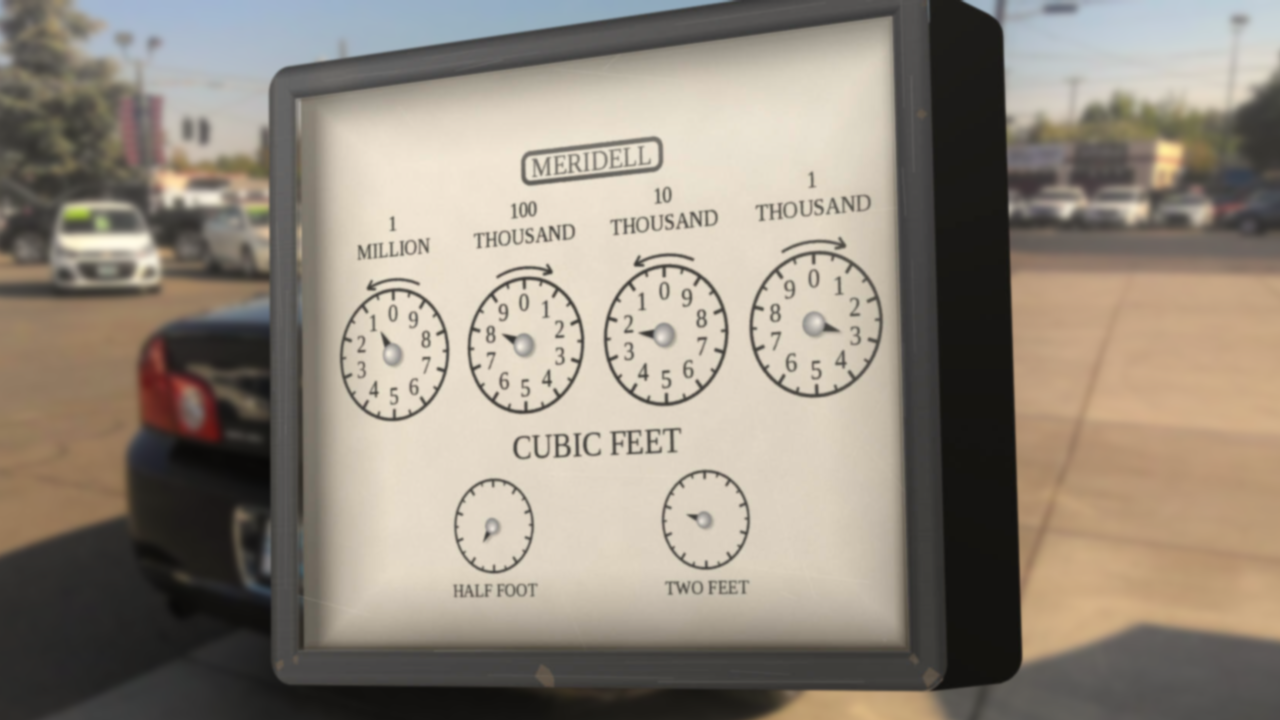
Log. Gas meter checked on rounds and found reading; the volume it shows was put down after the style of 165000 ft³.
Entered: 82300 ft³
